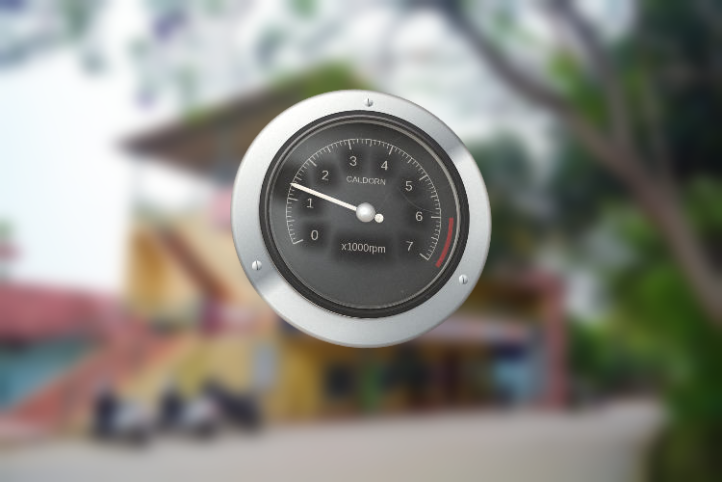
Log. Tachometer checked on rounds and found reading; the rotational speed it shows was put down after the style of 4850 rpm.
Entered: 1300 rpm
